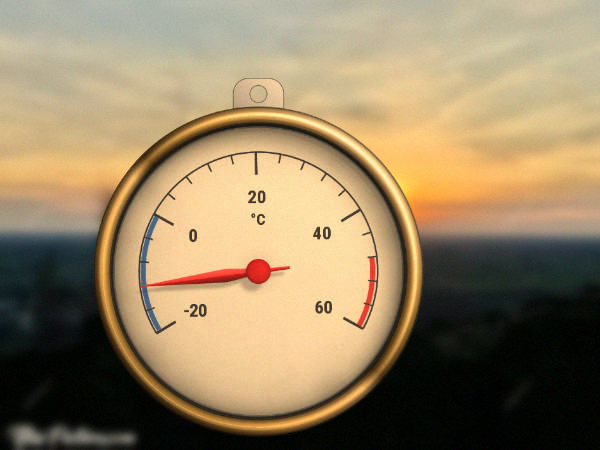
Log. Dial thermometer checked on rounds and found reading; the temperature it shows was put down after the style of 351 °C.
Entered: -12 °C
